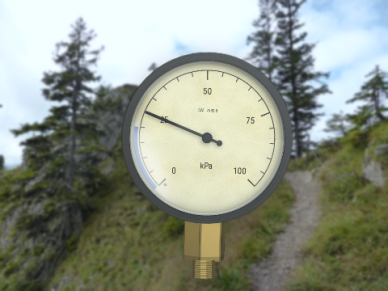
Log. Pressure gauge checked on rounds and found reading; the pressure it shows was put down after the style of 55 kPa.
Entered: 25 kPa
